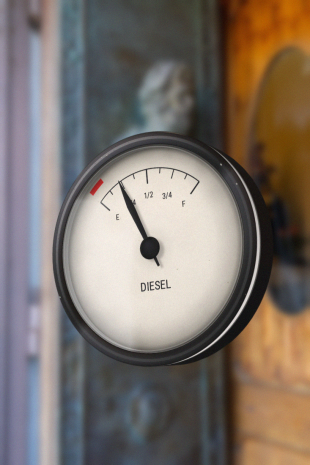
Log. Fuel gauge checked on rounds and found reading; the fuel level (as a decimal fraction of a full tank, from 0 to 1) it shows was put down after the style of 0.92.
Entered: 0.25
